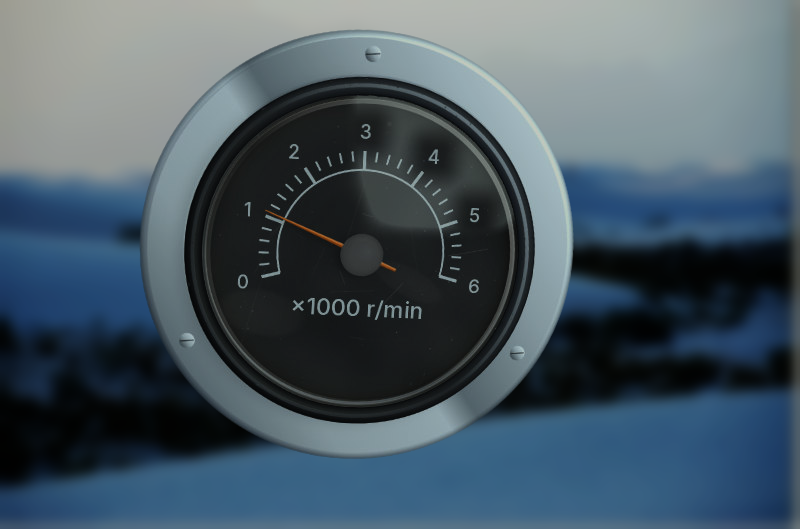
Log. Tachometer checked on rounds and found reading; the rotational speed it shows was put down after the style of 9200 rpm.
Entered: 1100 rpm
